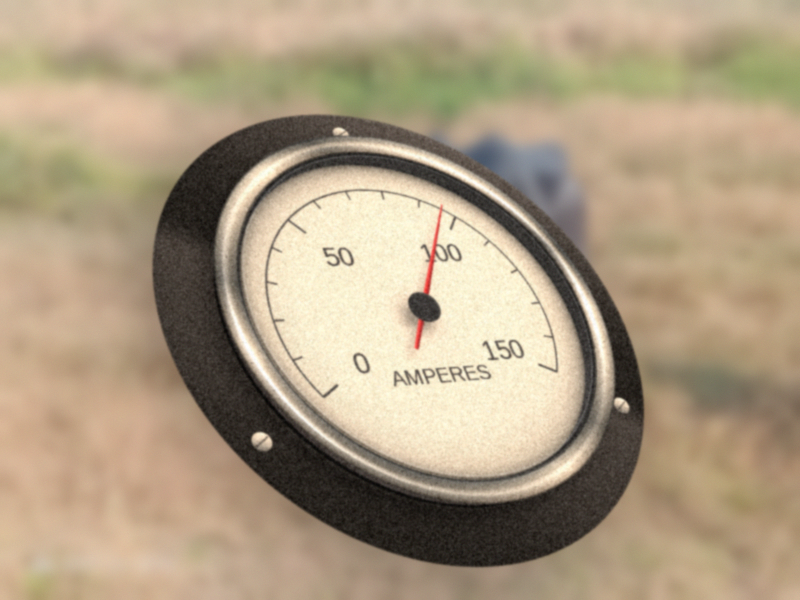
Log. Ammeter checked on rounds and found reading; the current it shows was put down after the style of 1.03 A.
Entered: 95 A
